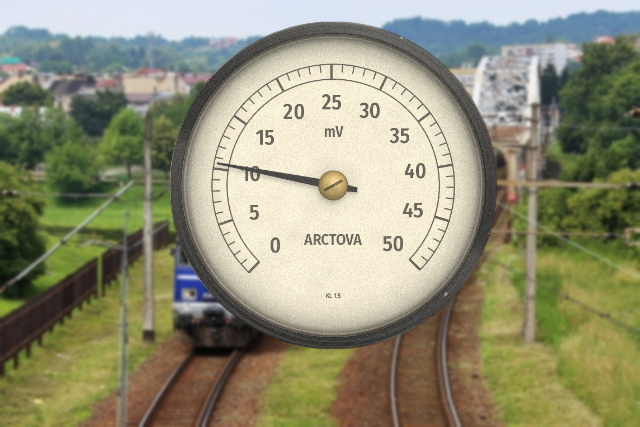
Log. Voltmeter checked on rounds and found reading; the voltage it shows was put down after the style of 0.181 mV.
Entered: 10.5 mV
